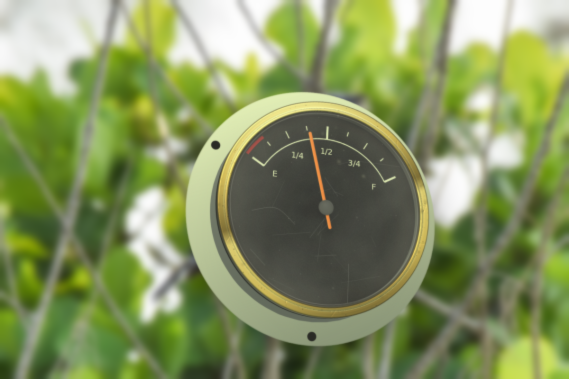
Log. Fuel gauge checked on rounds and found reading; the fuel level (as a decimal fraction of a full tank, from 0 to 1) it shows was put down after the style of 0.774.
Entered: 0.375
